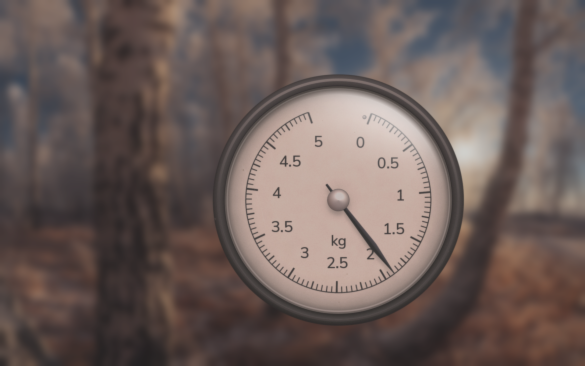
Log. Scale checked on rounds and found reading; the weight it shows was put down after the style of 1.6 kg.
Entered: 1.9 kg
